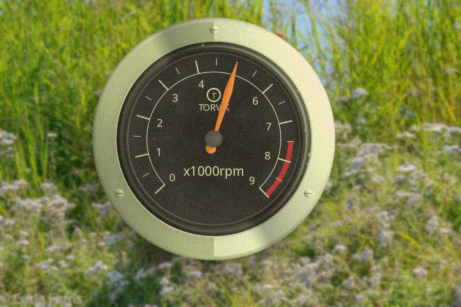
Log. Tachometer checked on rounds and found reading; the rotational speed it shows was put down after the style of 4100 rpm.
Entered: 5000 rpm
